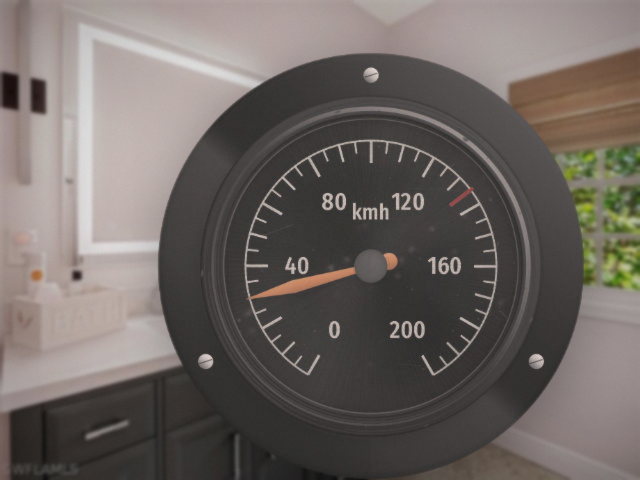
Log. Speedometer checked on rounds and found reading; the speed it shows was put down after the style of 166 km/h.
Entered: 30 km/h
